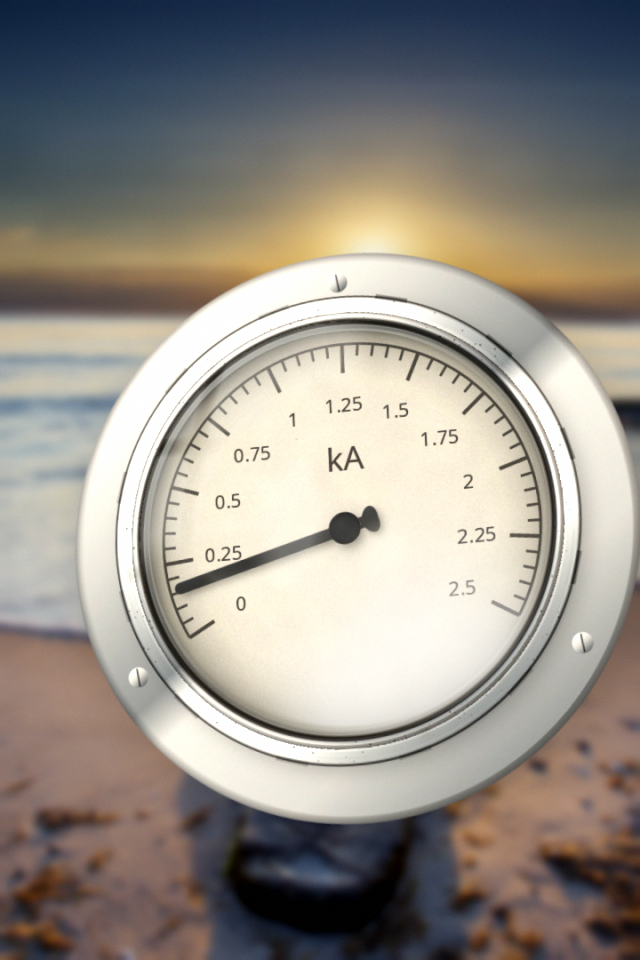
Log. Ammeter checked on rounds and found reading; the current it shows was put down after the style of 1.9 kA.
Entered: 0.15 kA
